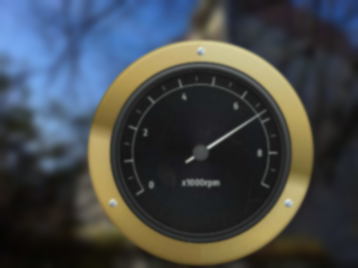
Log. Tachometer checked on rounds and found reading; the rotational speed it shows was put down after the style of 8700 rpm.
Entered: 6750 rpm
